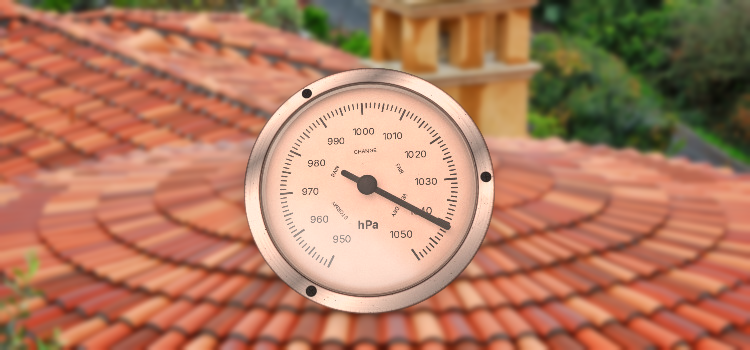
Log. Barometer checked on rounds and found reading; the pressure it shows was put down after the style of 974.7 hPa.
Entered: 1041 hPa
